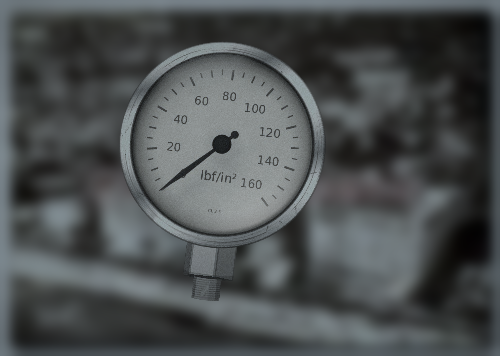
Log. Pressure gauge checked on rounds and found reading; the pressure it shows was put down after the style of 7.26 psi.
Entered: 0 psi
